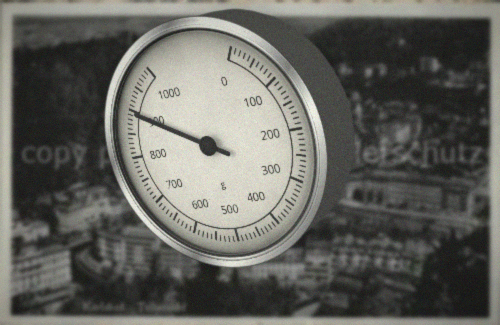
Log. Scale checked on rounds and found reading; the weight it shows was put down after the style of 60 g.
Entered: 900 g
